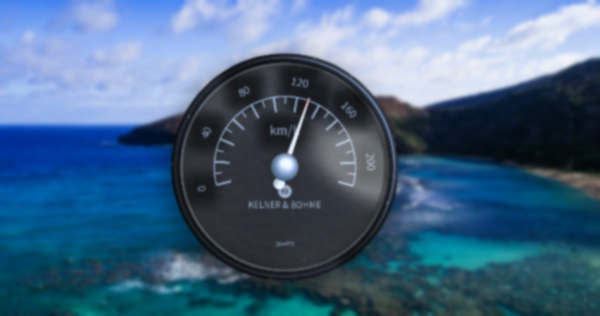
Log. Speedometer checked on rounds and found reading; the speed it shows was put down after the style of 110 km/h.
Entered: 130 km/h
